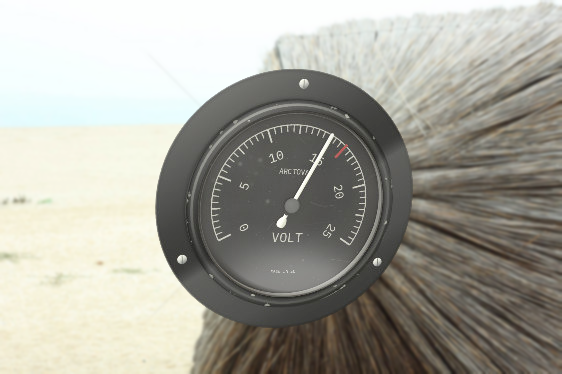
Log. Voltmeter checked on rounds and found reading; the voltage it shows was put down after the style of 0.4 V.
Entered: 15 V
